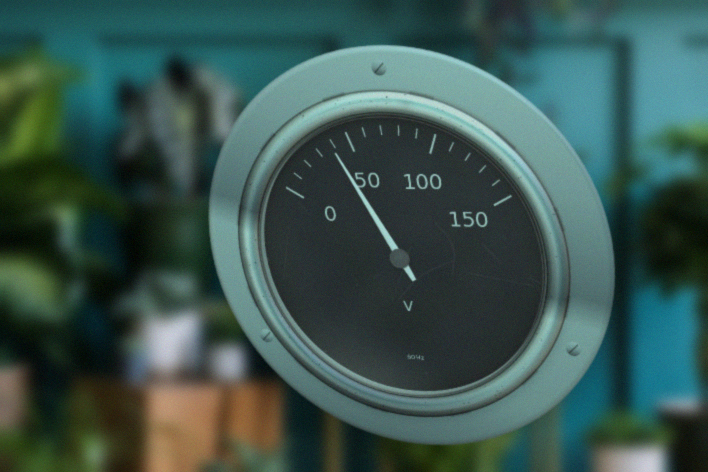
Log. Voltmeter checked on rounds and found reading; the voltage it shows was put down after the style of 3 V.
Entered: 40 V
